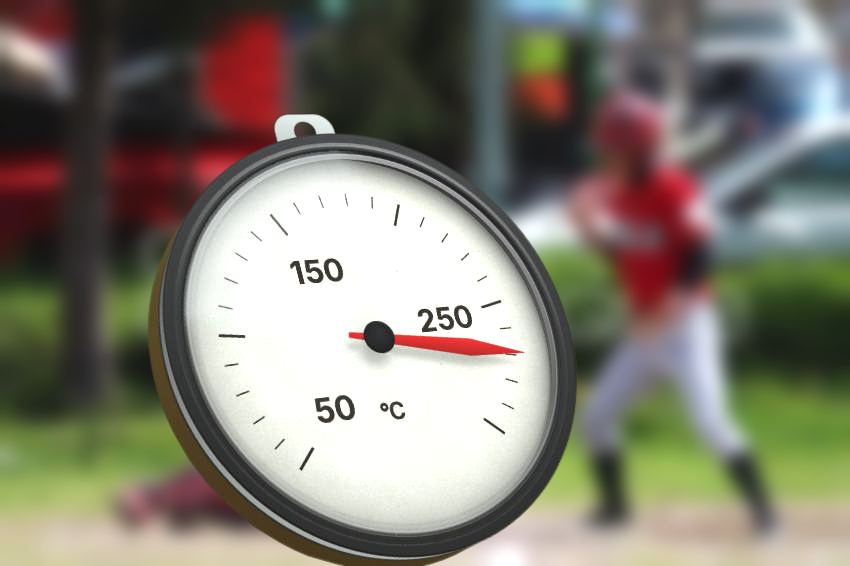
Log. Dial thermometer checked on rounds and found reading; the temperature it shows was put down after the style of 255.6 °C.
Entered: 270 °C
